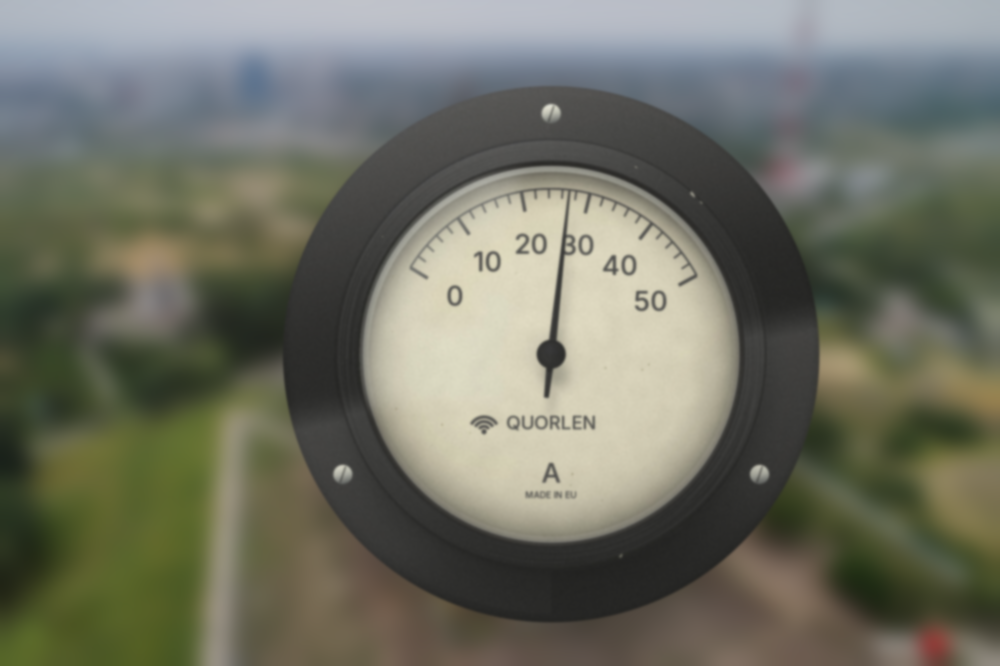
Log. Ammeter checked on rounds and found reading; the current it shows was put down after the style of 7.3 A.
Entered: 27 A
